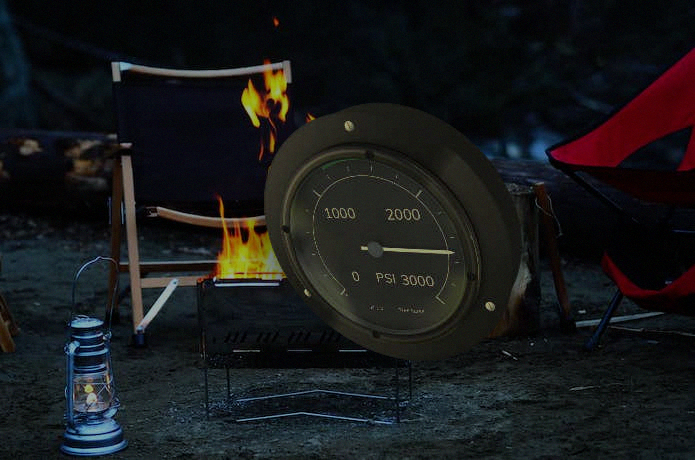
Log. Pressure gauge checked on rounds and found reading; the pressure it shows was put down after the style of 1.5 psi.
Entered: 2500 psi
